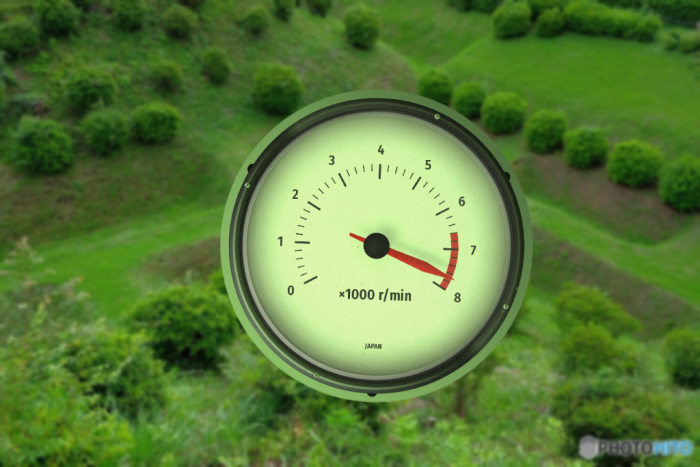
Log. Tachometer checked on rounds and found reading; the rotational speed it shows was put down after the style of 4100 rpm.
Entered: 7700 rpm
